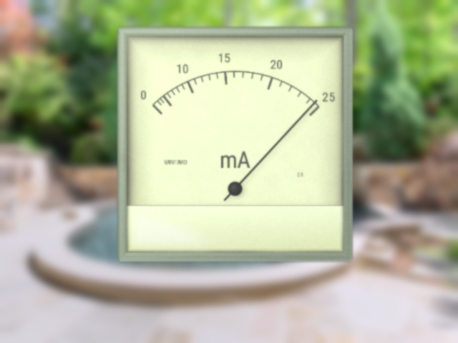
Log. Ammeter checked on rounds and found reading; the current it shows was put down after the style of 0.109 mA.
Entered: 24.5 mA
